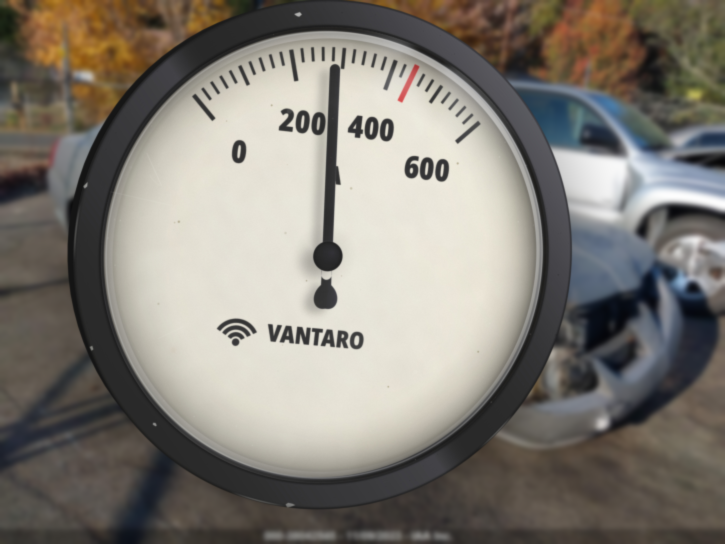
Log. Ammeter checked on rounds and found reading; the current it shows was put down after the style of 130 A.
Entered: 280 A
